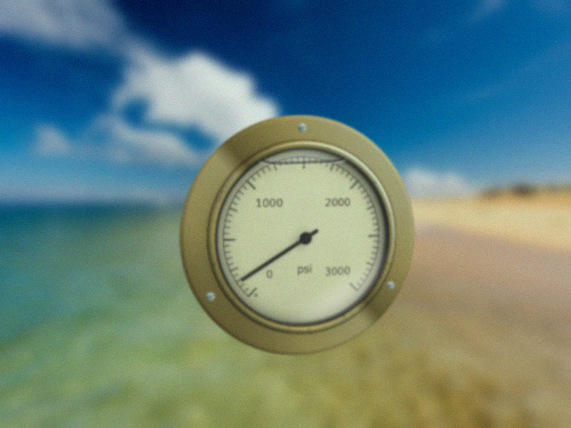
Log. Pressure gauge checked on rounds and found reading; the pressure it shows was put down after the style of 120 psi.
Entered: 150 psi
